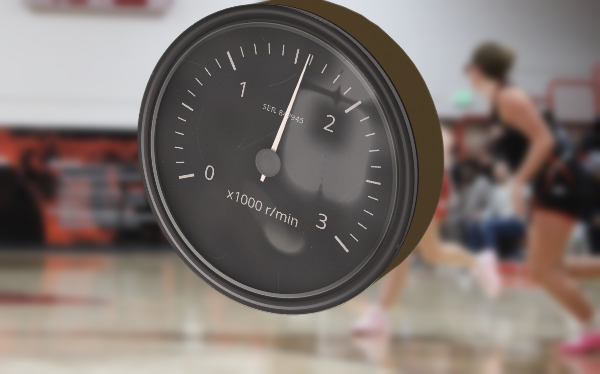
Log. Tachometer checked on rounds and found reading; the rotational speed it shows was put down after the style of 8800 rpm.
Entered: 1600 rpm
